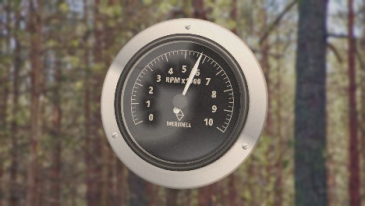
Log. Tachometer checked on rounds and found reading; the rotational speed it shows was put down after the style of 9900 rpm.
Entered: 5800 rpm
